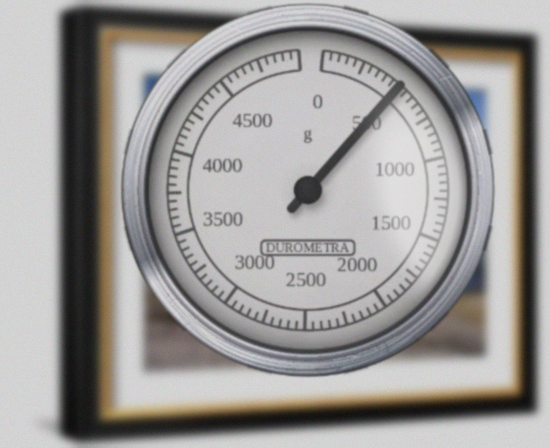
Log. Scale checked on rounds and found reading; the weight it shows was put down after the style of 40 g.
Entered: 500 g
